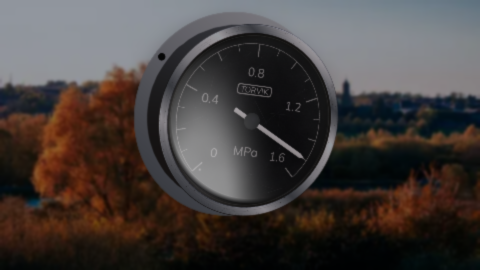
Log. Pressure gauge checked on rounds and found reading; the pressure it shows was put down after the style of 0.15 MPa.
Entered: 1.5 MPa
